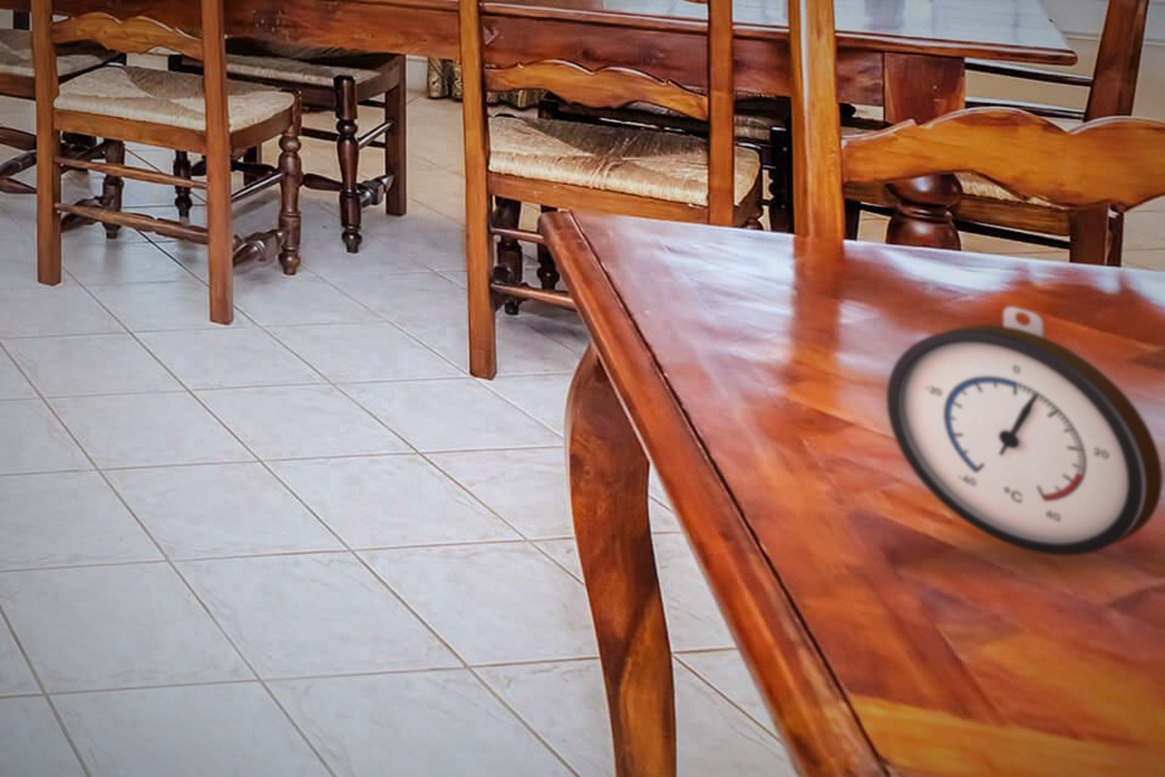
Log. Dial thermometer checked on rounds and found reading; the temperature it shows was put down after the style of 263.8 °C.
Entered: 5 °C
